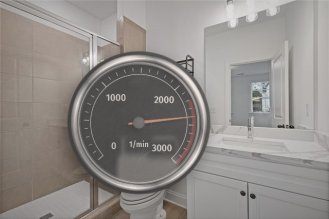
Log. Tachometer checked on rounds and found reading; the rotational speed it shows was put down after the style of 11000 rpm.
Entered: 2400 rpm
